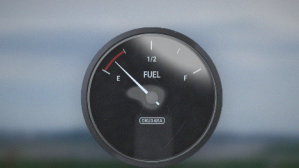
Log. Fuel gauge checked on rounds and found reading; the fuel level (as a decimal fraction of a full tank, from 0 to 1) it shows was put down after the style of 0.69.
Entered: 0.125
